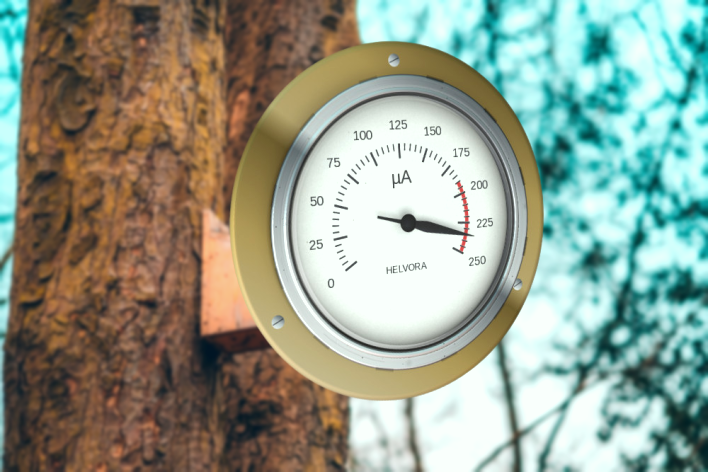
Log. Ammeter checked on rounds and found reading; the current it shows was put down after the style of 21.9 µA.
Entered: 235 µA
